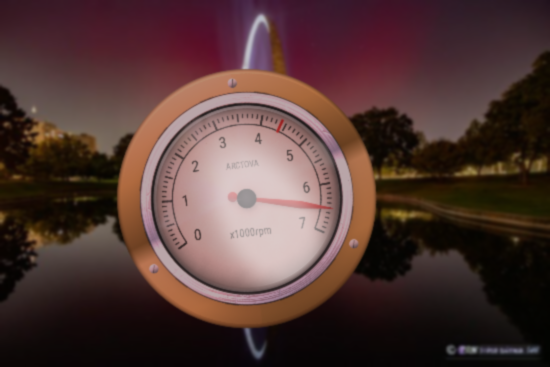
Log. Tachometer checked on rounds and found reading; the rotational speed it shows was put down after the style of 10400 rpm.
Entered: 6500 rpm
